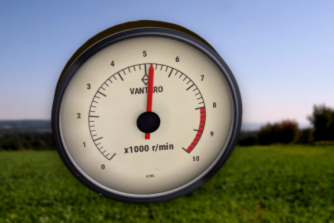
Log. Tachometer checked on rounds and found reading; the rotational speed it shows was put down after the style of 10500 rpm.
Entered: 5200 rpm
